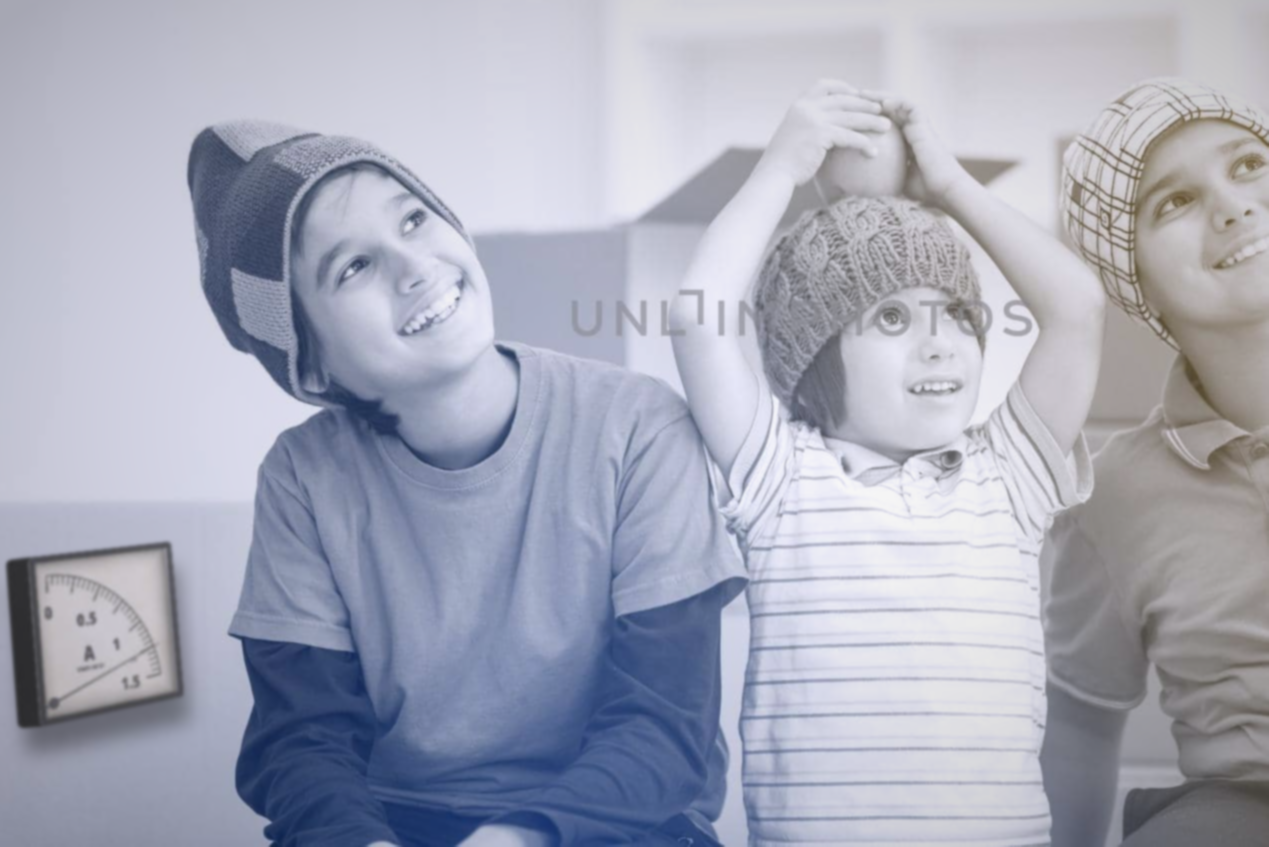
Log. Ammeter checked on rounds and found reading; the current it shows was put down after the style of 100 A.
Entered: 1.25 A
